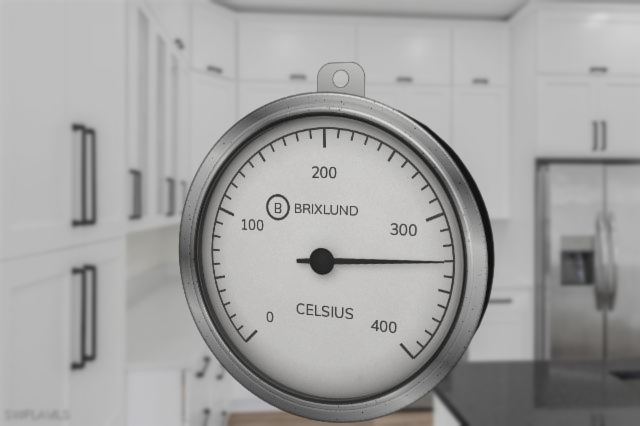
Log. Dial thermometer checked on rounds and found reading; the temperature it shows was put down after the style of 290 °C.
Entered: 330 °C
